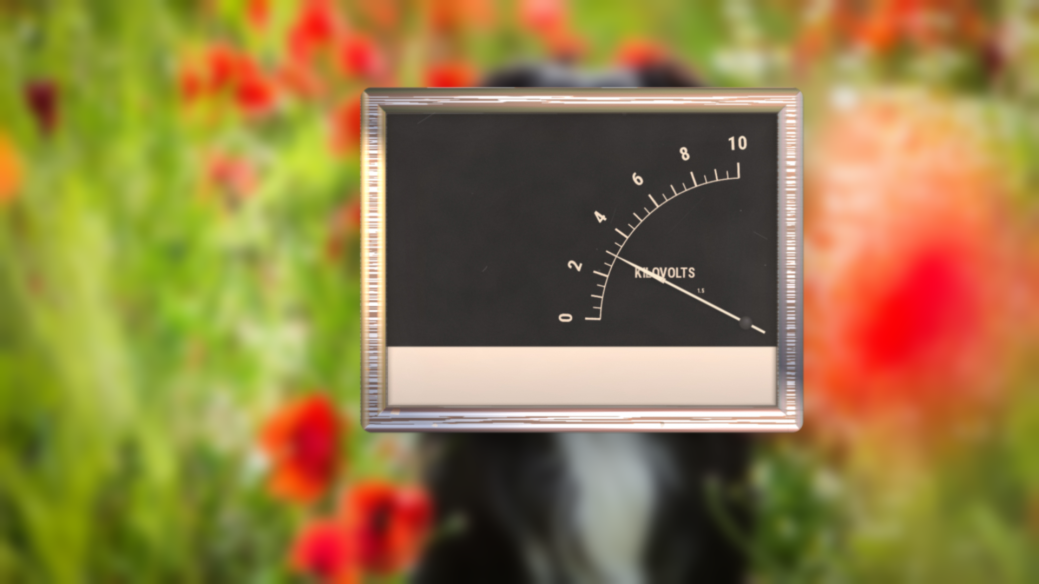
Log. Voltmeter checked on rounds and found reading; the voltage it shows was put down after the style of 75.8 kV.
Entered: 3 kV
